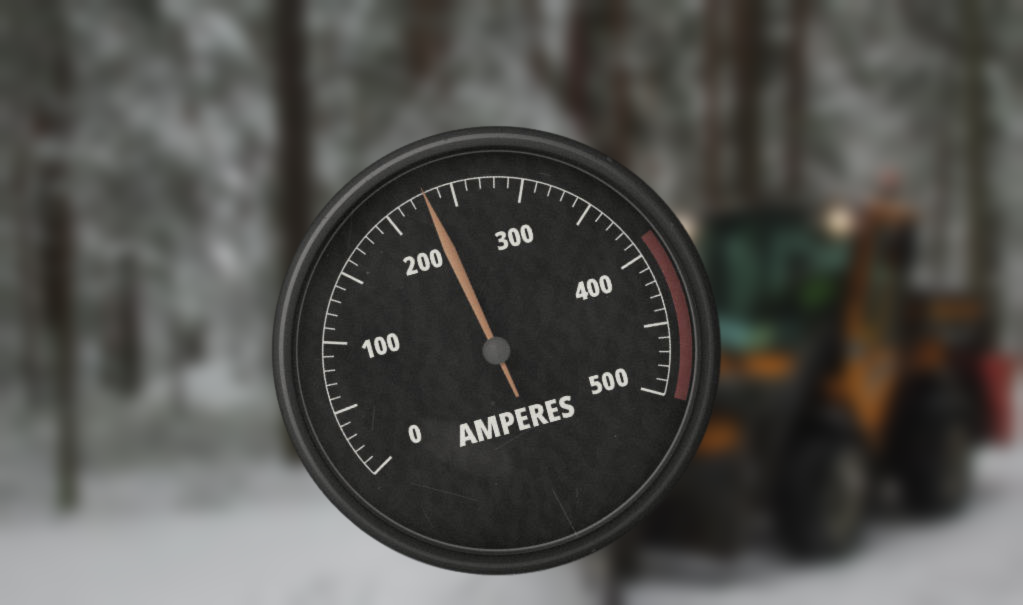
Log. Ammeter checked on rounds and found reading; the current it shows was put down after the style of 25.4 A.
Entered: 230 A
